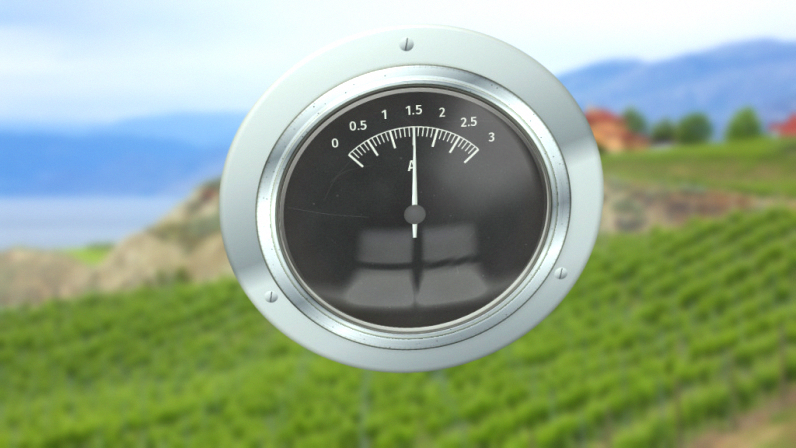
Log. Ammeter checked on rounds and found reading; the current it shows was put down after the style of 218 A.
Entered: 1.5 A
